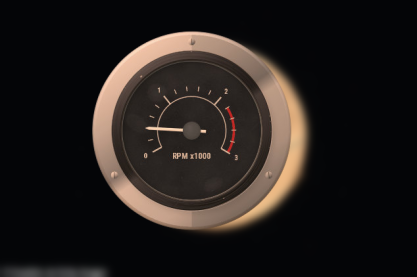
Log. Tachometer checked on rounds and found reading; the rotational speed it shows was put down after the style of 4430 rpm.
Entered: 400 rpm
